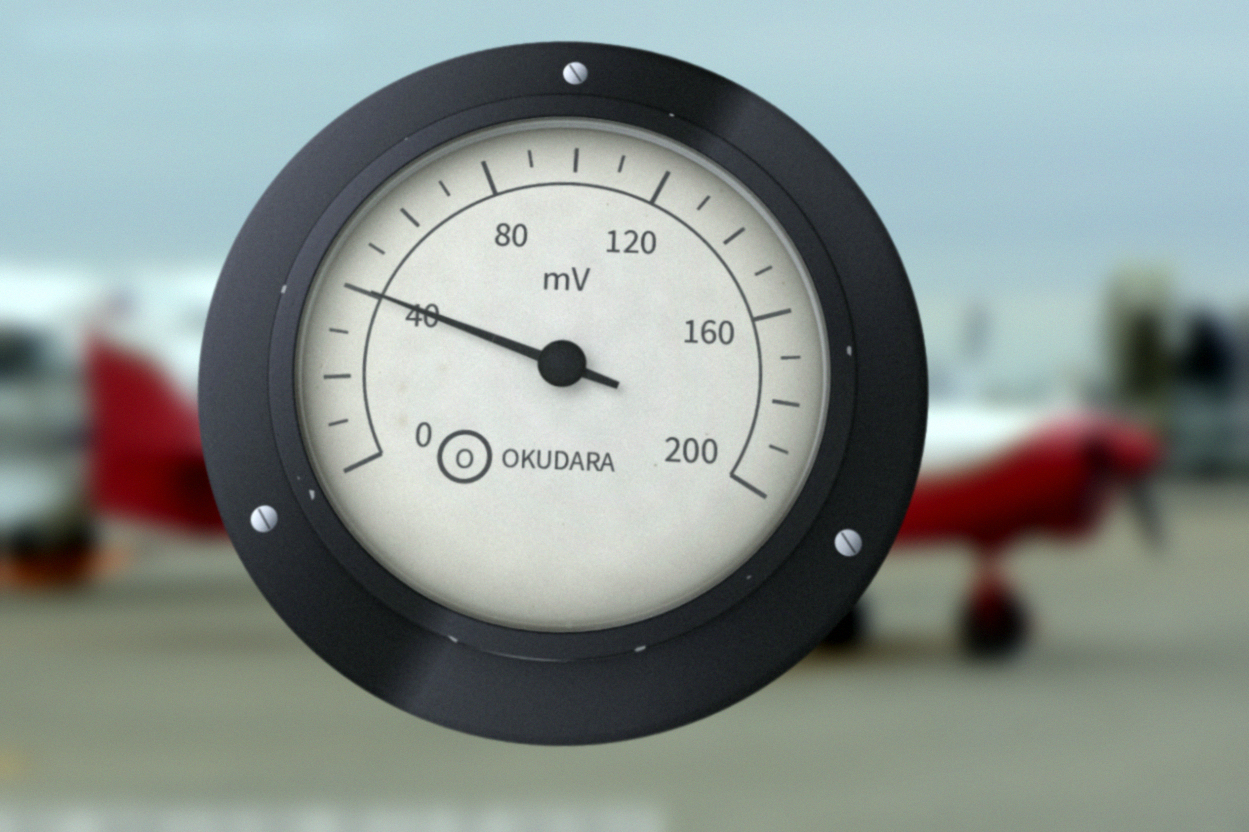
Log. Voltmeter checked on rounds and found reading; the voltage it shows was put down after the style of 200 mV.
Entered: 40 mV
